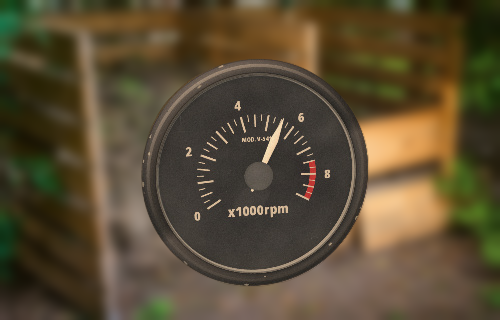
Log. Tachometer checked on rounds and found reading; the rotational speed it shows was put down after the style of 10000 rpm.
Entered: 5500 rpm
